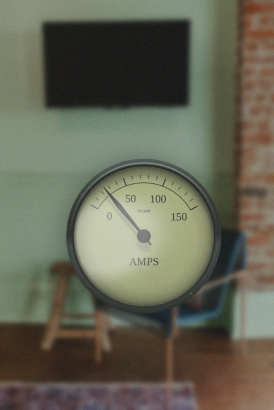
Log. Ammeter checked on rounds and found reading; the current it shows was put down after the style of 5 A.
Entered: 25 A
